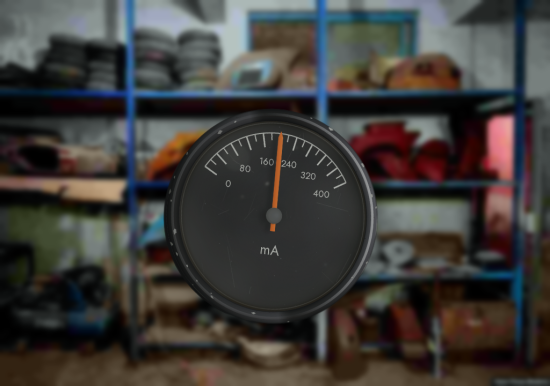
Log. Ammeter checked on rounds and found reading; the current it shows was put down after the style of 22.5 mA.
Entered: 200 mA
